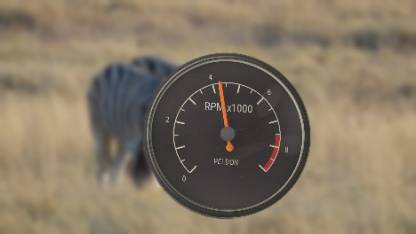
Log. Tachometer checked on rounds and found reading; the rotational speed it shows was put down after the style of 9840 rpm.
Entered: 4250 rpm
